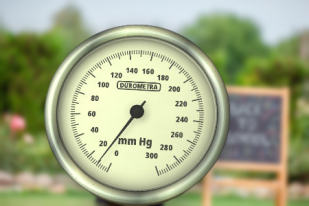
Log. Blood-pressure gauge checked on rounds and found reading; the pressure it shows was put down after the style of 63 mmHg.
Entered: 10 mmHg
